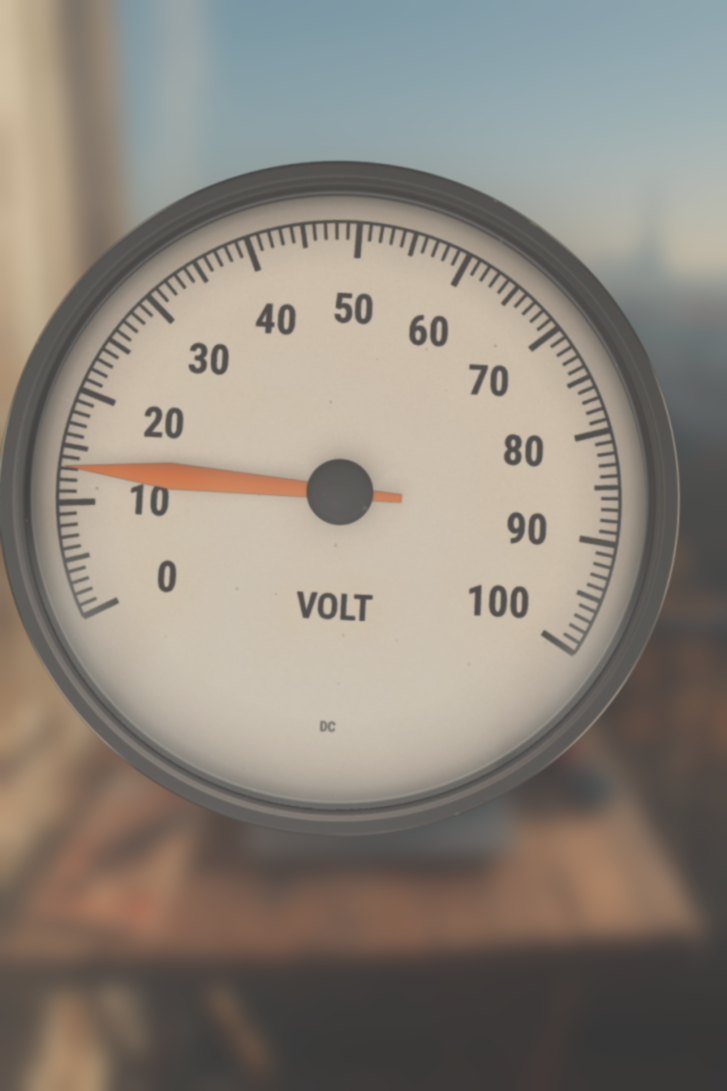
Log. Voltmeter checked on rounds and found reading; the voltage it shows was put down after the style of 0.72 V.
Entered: 13 V
